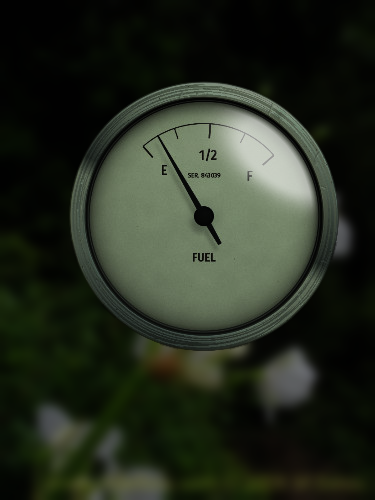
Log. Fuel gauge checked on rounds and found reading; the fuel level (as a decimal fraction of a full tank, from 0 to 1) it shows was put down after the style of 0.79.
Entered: 0.125
